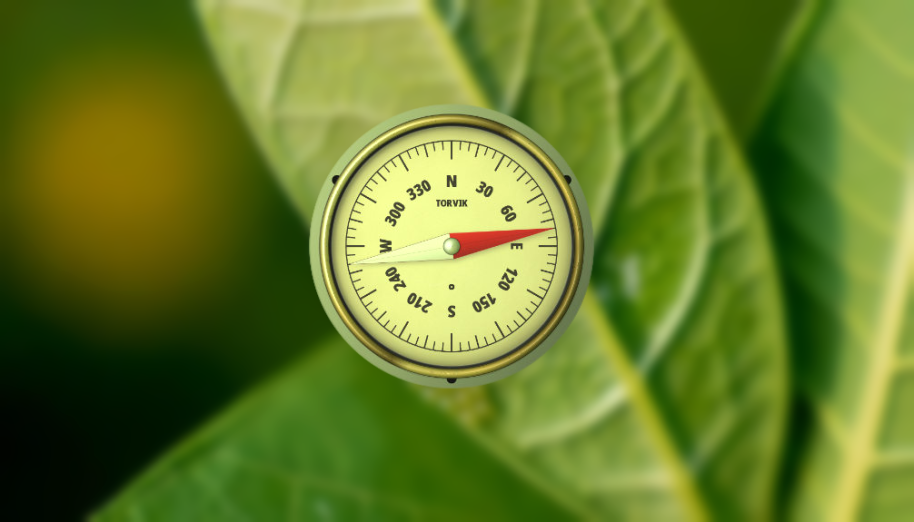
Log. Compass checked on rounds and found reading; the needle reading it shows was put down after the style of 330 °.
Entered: 80 °
